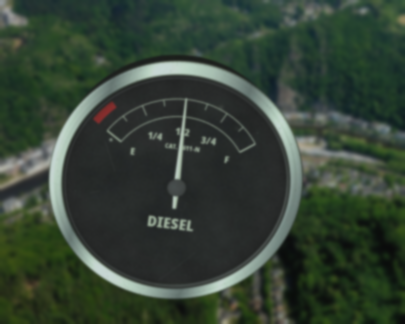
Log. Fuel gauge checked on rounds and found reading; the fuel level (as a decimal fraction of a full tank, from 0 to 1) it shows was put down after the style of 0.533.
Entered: 0.5
